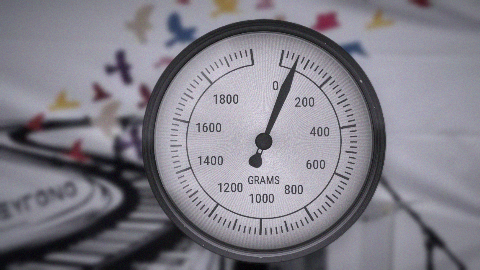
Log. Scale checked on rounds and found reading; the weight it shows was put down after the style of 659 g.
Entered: 60 g
